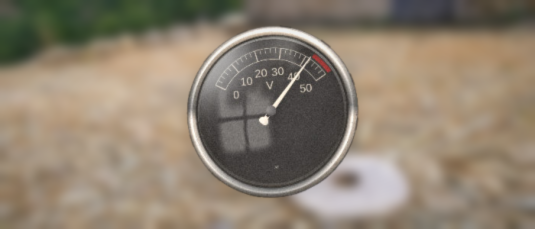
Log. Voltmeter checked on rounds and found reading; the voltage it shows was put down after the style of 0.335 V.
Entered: 42 V
